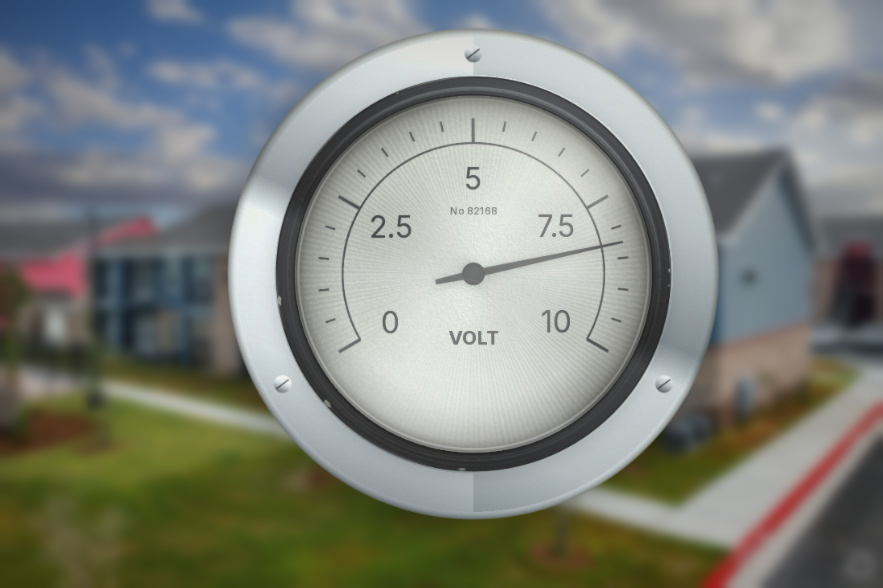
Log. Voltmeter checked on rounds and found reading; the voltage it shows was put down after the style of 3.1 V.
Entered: 8.25 V
